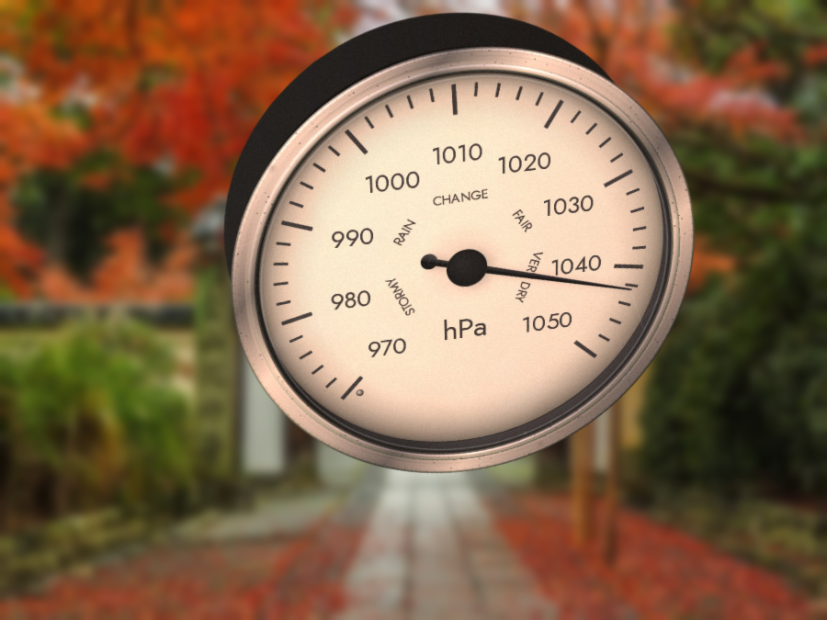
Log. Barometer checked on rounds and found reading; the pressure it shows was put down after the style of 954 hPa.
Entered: 1042 hPa
